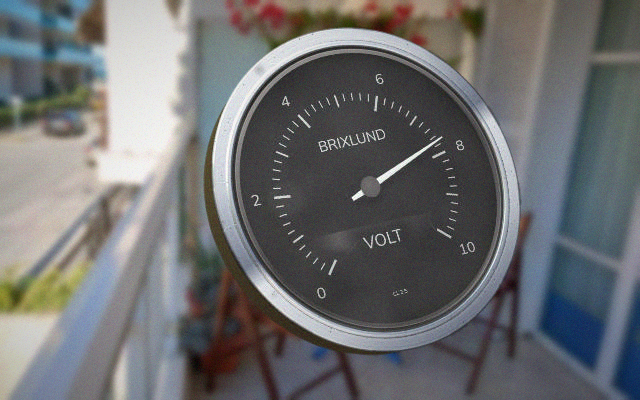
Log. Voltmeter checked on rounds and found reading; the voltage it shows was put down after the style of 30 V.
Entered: 7.7 V
